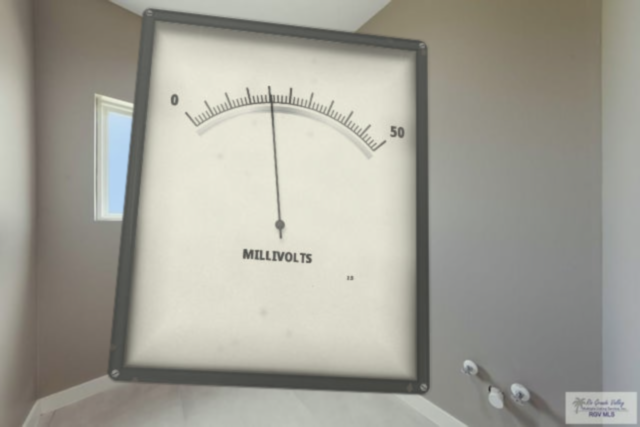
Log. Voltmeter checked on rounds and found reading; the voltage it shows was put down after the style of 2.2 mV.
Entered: 20 mV
